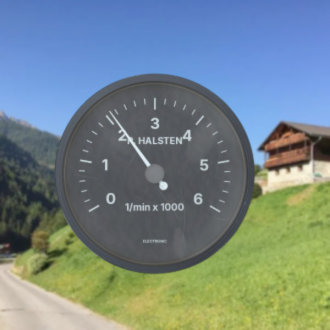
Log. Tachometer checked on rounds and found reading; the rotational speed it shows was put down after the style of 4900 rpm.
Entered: 2100 rpm
